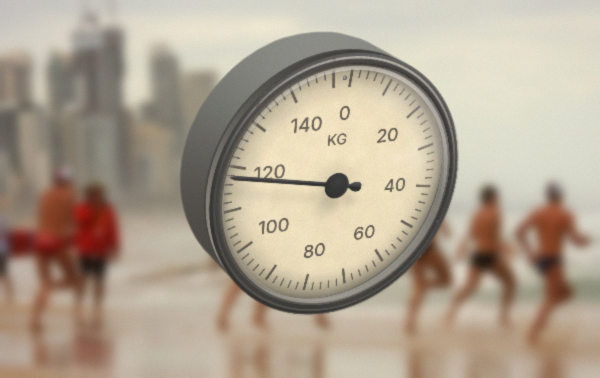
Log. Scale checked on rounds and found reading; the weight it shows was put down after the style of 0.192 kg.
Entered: 118 kg
